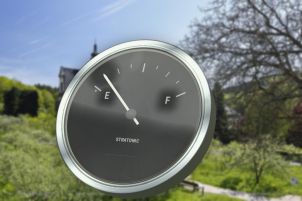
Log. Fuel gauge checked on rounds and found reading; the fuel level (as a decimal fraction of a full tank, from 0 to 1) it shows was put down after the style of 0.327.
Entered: 0.125
